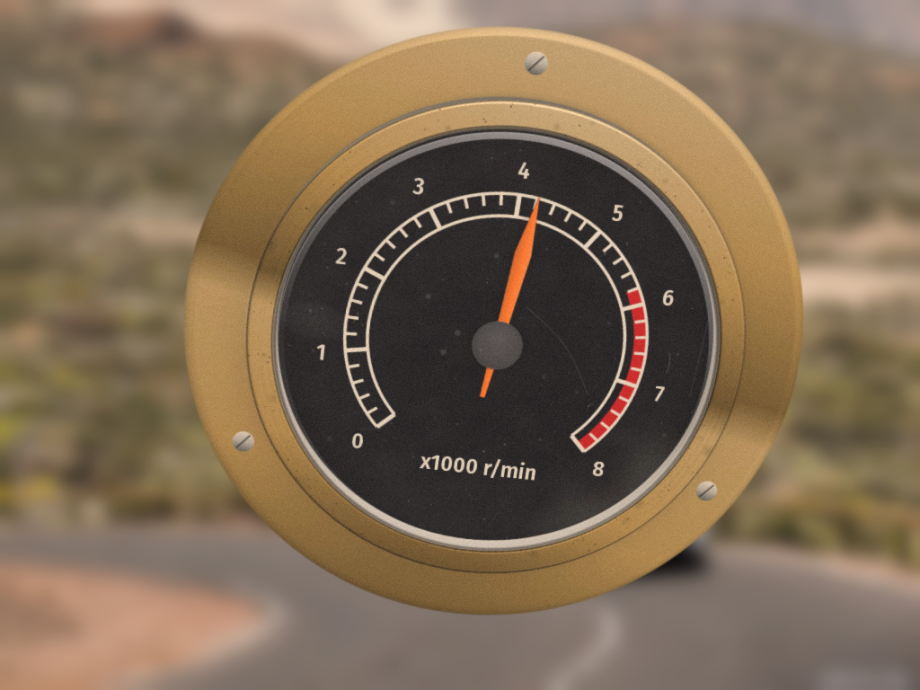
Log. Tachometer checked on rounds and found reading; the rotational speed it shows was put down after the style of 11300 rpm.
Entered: 4200 rpm
